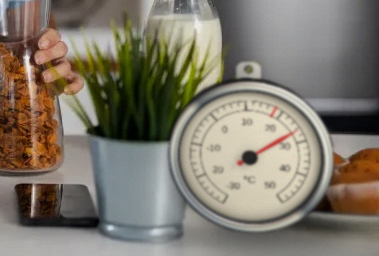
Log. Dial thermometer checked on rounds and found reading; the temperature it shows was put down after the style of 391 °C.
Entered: 26 °C
